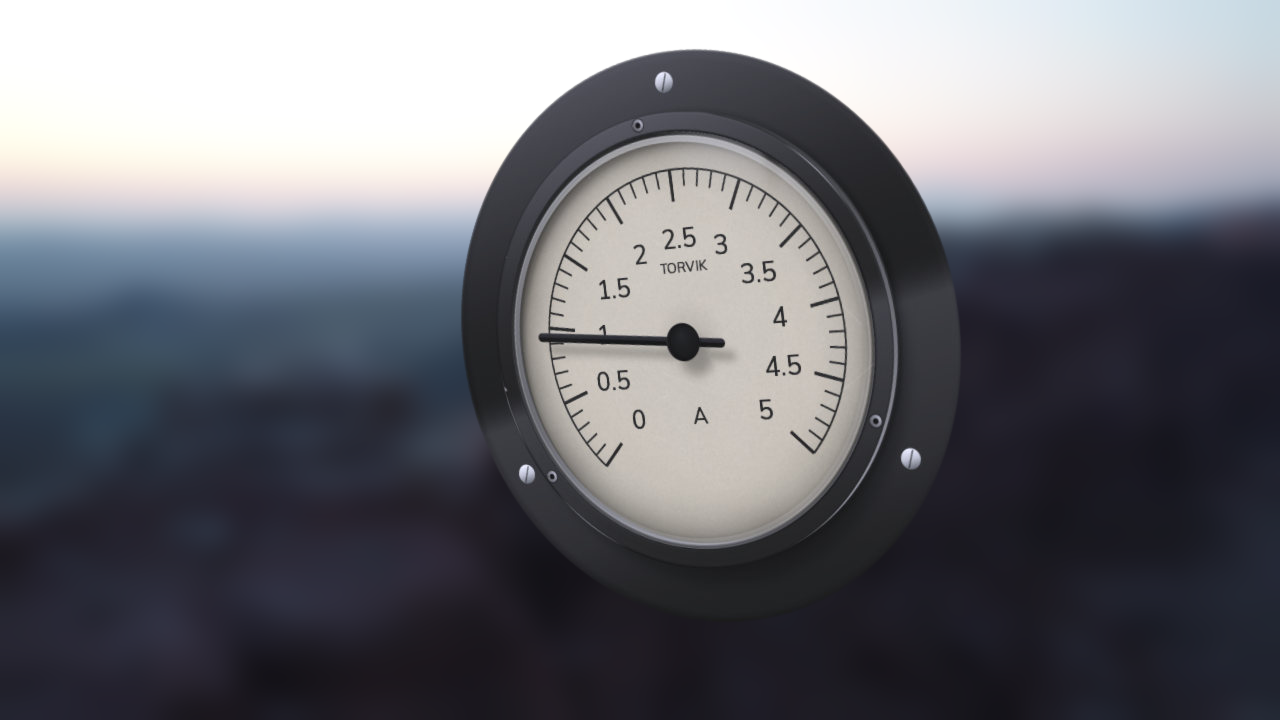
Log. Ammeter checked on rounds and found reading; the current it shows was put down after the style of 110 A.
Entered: 0.95 A
